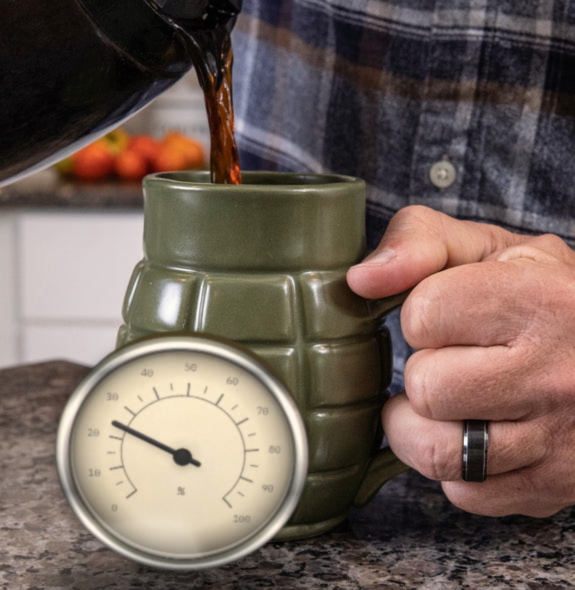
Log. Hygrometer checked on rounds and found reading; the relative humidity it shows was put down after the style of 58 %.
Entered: 25 %
